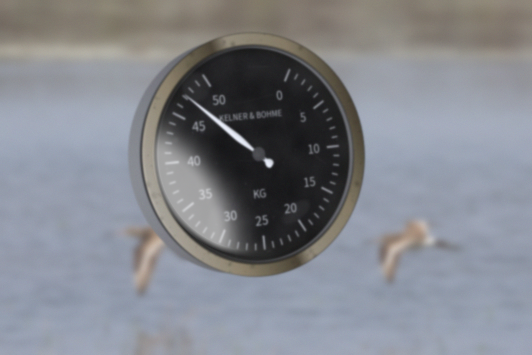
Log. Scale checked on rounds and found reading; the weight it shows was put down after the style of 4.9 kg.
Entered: 47 kg
